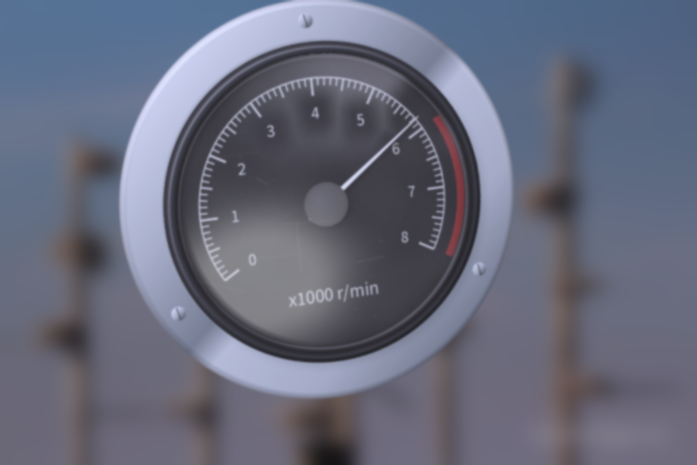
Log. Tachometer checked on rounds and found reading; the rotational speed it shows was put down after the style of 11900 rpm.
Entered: 5800 rpm
